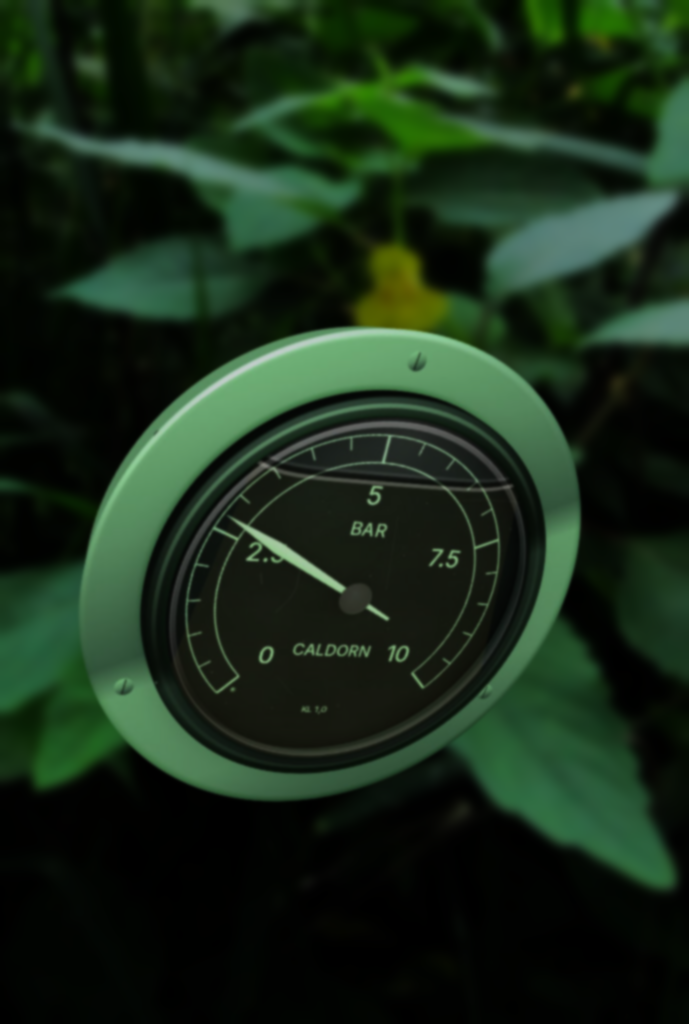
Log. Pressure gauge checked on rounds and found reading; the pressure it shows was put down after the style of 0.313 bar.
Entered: 2.75 bar
